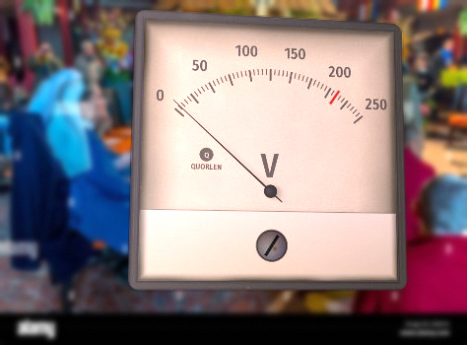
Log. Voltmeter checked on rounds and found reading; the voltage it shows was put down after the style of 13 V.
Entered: 5 V
